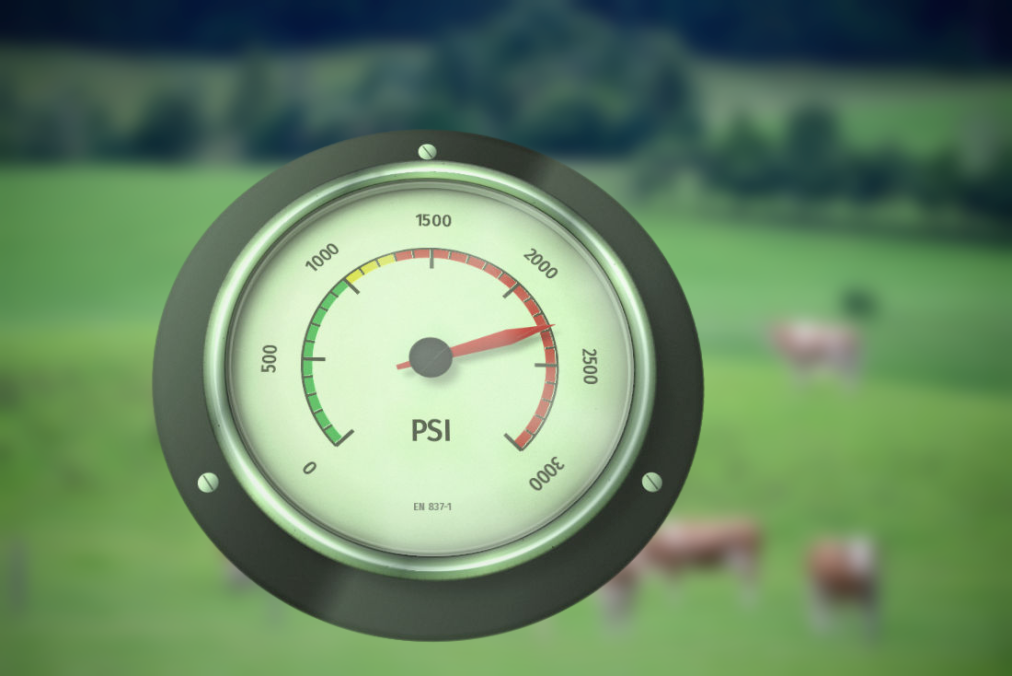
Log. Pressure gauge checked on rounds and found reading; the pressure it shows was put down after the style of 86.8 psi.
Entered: 2300 psi
